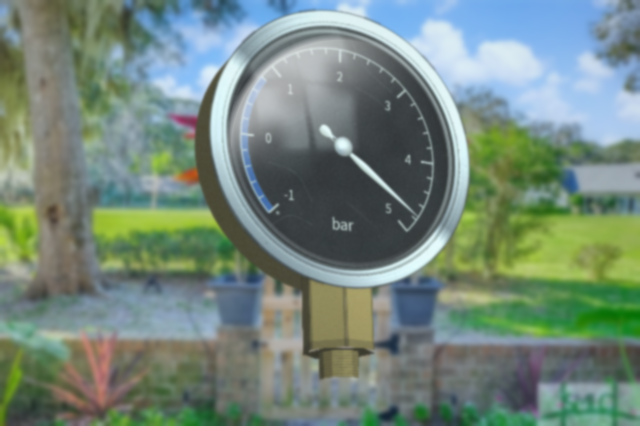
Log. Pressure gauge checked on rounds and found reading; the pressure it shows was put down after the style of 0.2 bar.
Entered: 4.8 bar
